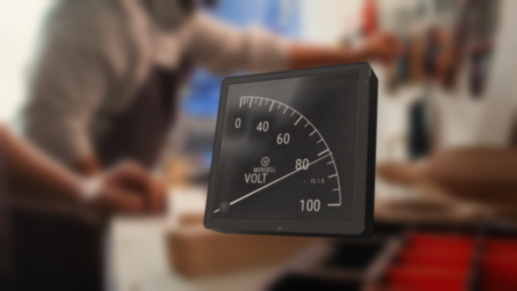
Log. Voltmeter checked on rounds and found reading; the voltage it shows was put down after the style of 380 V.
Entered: 82.5 V
